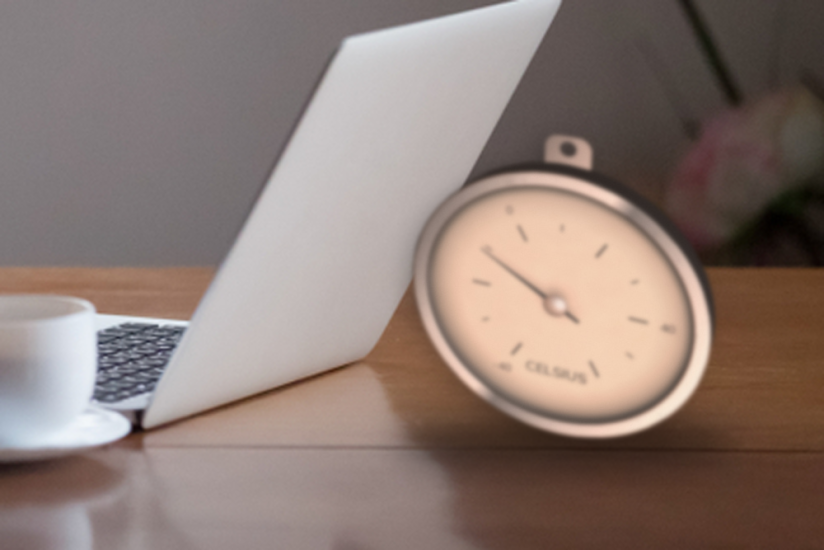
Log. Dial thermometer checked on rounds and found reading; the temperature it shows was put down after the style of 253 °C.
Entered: -10 °C
